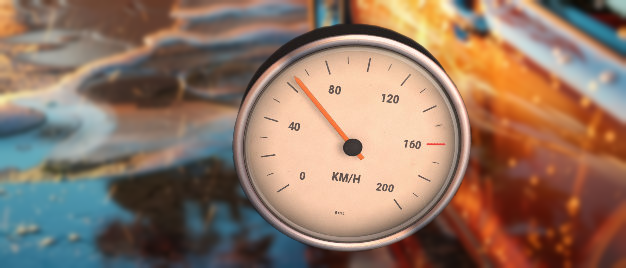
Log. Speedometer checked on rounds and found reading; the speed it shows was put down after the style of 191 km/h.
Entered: 65 km/h
